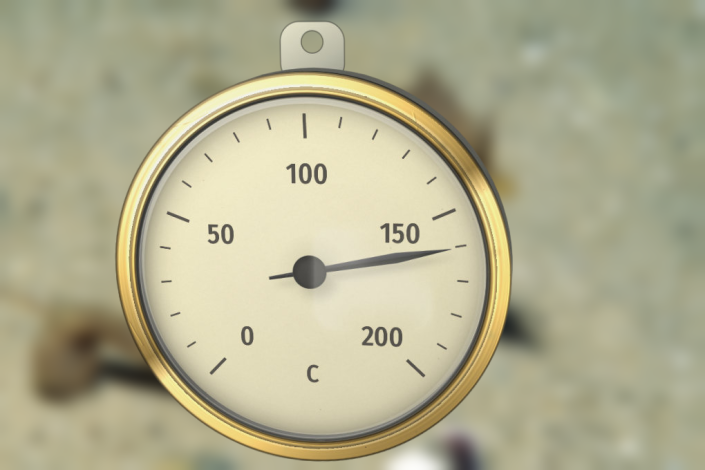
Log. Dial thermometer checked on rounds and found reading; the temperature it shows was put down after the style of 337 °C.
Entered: 160 °C
